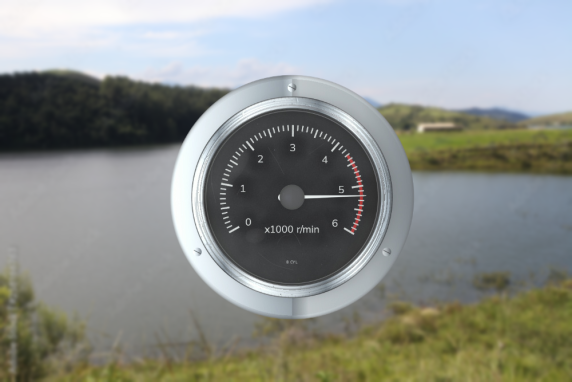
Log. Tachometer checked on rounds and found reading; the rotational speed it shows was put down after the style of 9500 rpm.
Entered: 5200 rpm
